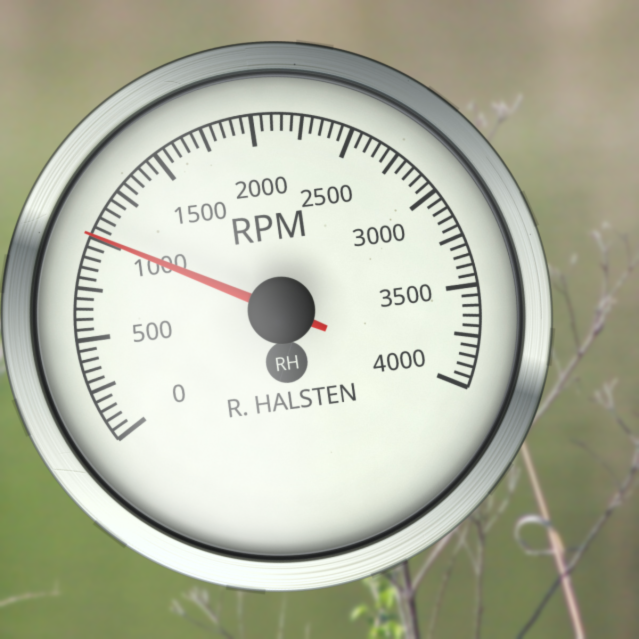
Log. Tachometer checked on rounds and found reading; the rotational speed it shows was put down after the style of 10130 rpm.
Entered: 1000 rpm
